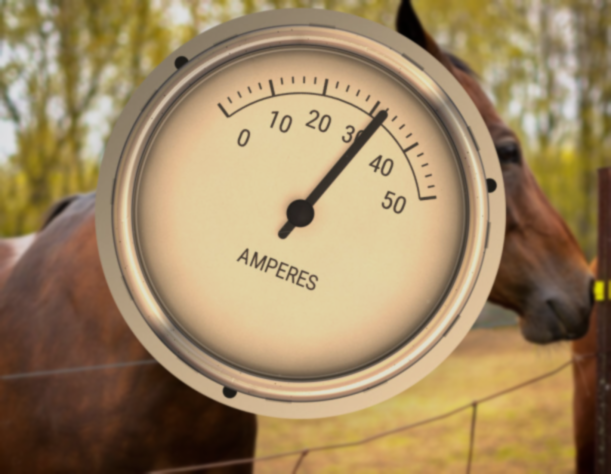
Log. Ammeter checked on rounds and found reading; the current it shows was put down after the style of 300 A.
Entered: 32 A
